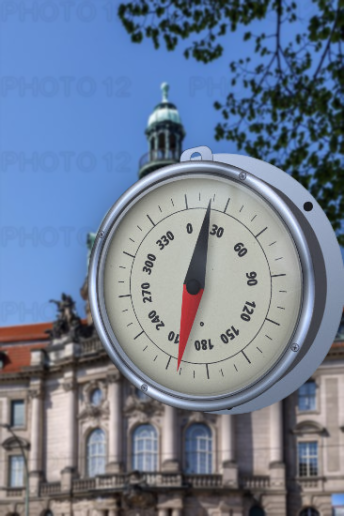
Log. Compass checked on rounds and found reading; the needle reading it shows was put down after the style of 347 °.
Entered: 200 °
